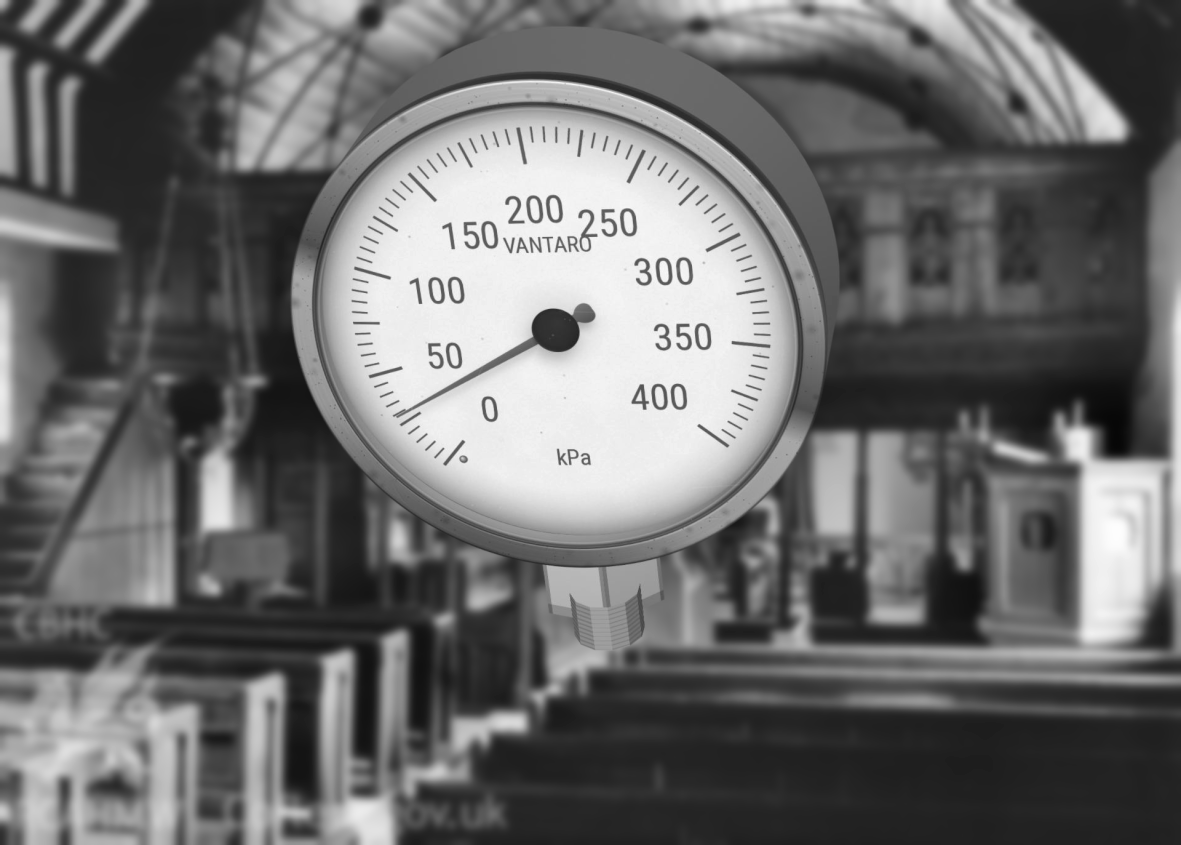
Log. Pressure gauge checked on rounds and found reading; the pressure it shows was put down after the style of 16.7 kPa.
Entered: 30 kPa
